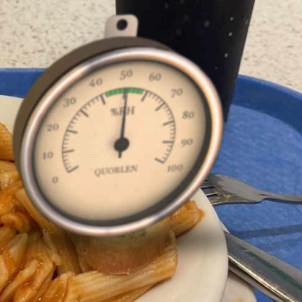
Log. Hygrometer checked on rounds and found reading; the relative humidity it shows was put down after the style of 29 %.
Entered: 50 %
